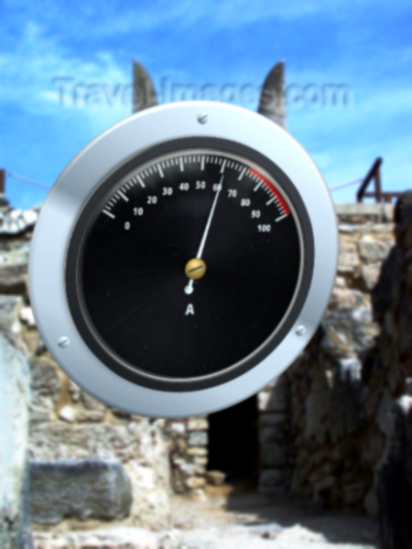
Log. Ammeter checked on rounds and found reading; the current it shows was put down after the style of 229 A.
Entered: 60 A
